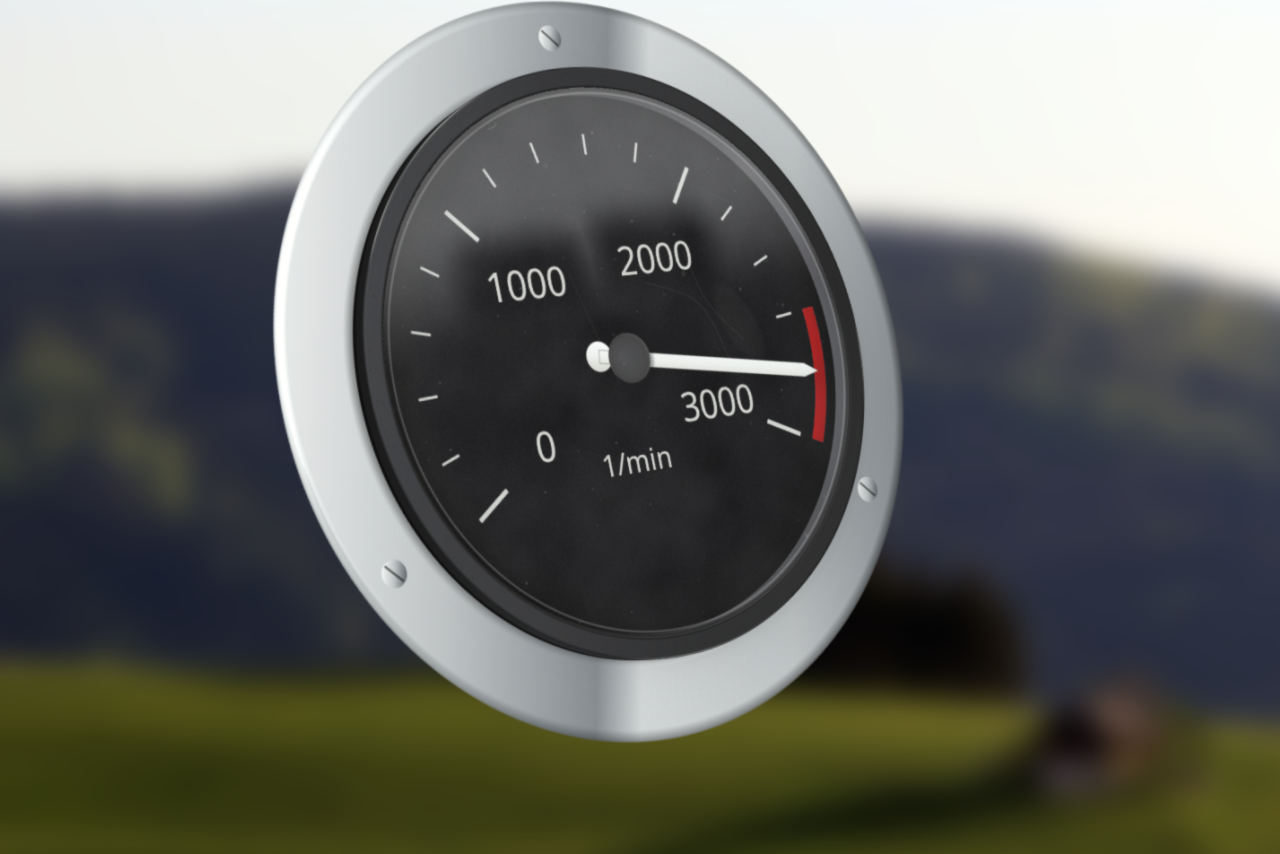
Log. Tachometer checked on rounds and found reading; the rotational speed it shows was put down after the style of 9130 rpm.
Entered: 2800 rpm
